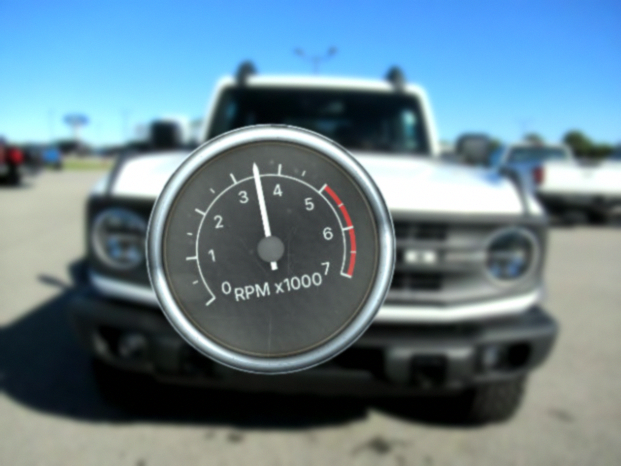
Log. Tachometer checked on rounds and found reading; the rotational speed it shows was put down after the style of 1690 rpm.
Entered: 3500 rpm
